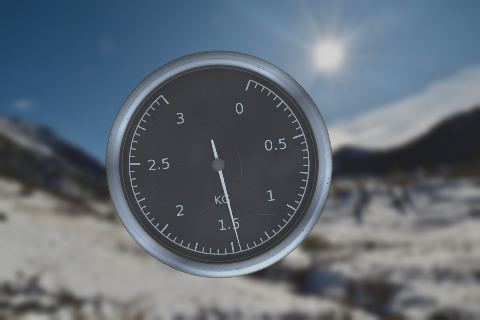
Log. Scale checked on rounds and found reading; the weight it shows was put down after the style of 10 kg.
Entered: 1.45 kg
